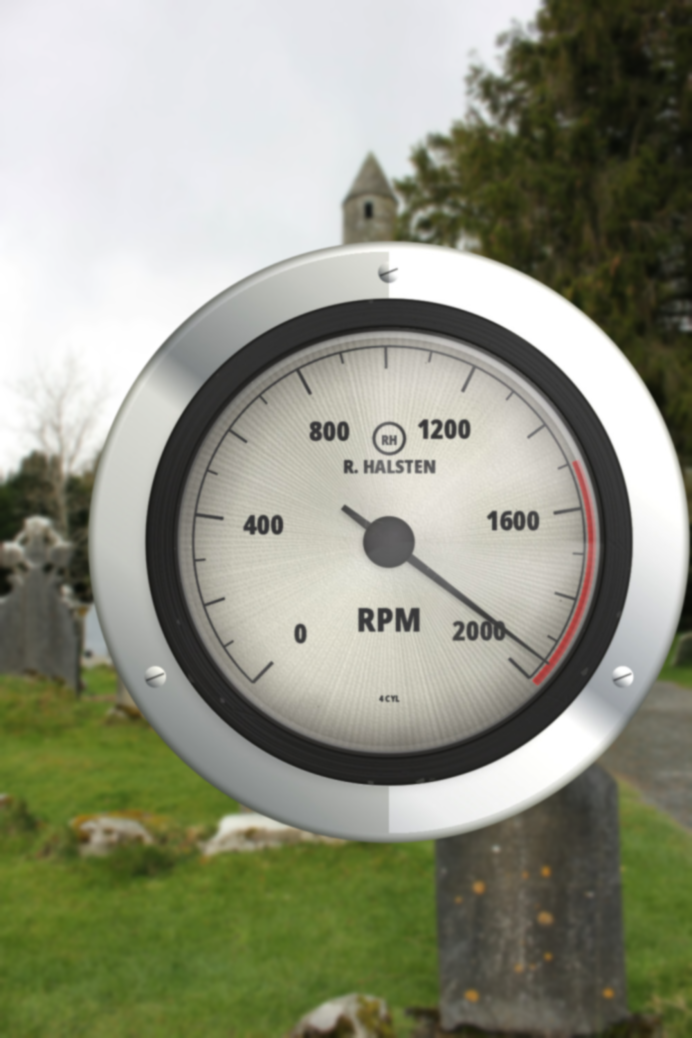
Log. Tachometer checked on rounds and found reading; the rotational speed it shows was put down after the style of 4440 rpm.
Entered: 1950 rpm
